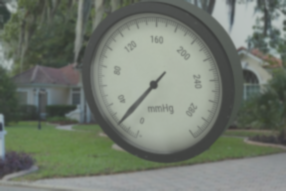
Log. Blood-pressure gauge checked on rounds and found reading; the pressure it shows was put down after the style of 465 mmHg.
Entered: 20 mmHg
